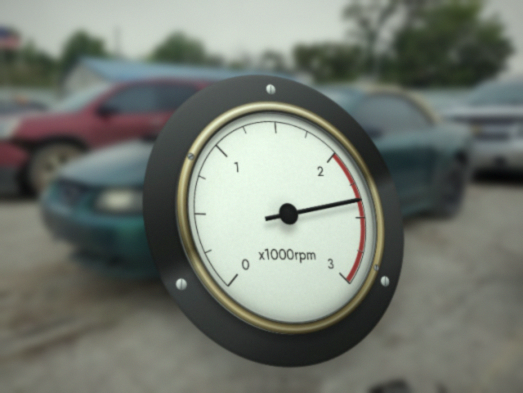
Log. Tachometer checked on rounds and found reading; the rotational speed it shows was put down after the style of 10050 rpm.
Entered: 2375 rpm
